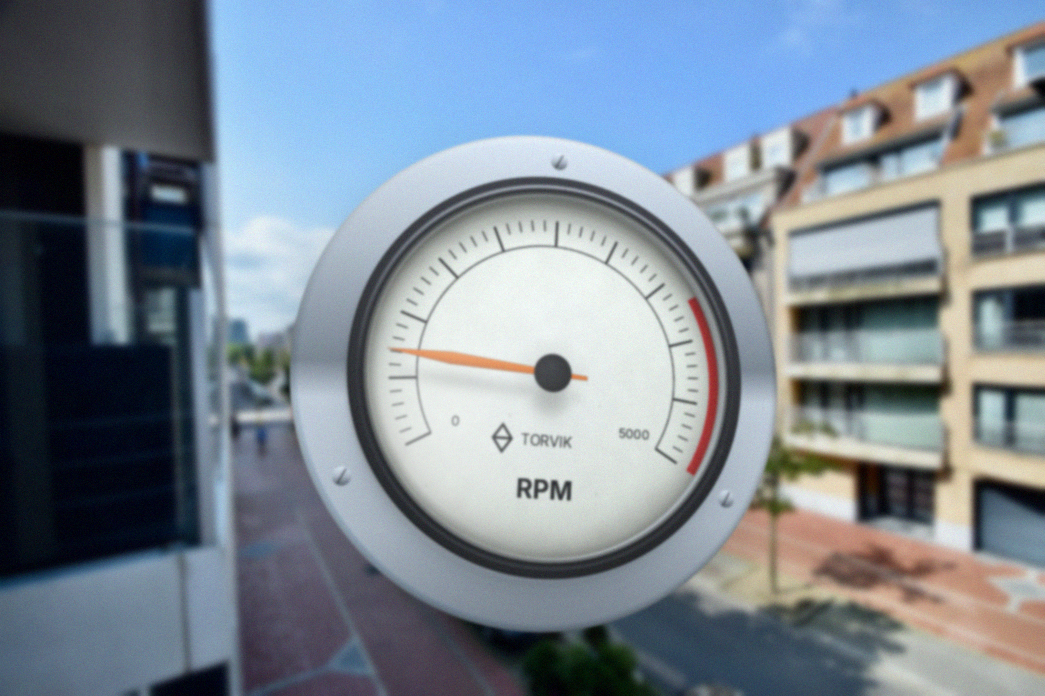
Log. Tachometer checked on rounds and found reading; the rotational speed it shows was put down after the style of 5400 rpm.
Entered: 700 rpm
